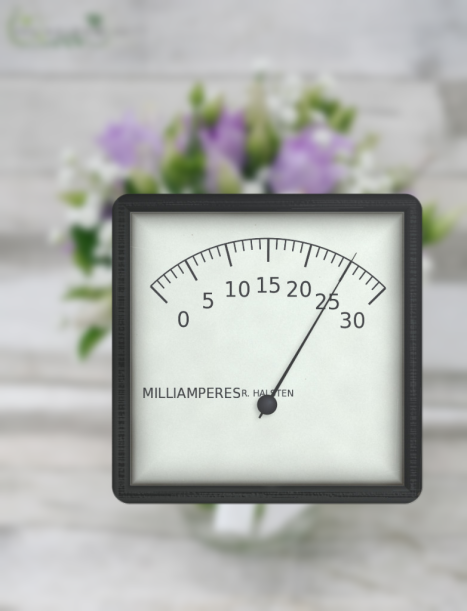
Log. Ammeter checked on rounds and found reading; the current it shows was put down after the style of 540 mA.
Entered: 25 mA
